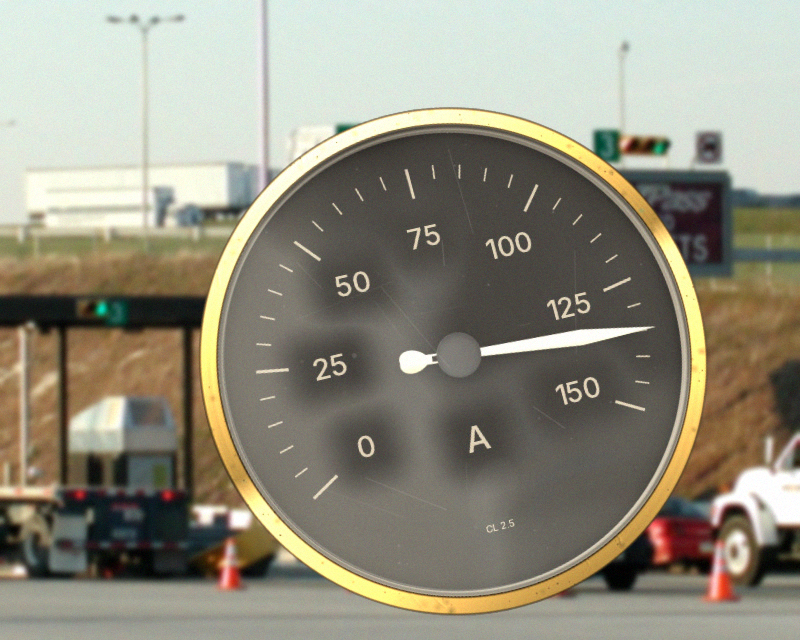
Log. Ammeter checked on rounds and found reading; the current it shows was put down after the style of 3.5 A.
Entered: 135 A
